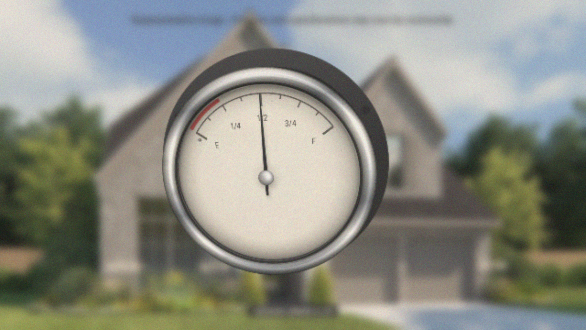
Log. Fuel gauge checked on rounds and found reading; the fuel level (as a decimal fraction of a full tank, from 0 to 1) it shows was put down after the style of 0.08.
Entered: 0.5
